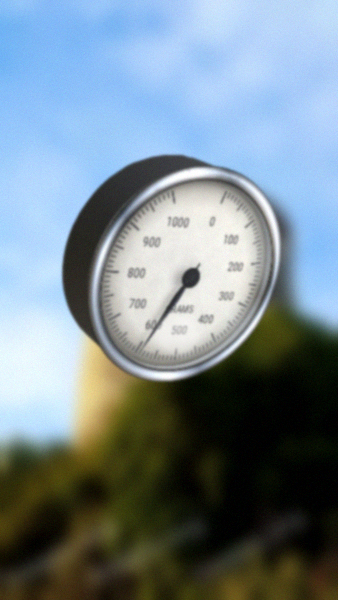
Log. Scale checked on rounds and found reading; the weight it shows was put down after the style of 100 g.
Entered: 600 g
